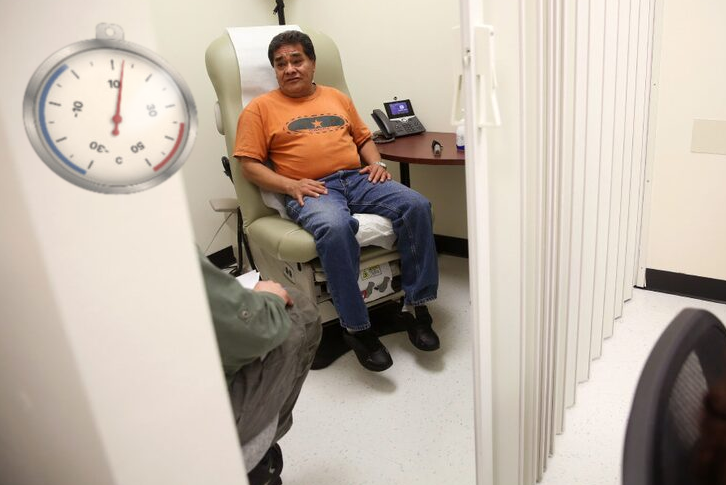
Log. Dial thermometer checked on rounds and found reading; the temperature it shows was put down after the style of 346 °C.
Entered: 12.5 °C
